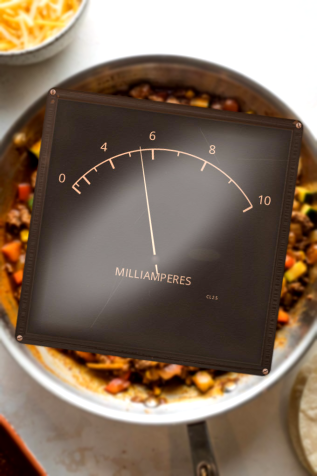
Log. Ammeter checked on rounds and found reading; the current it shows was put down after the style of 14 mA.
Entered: 5.5 mA
